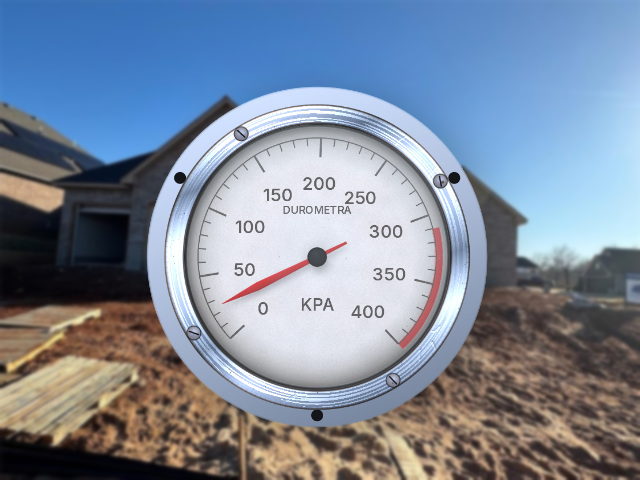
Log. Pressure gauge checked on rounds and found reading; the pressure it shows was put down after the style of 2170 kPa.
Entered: 25 kPa
